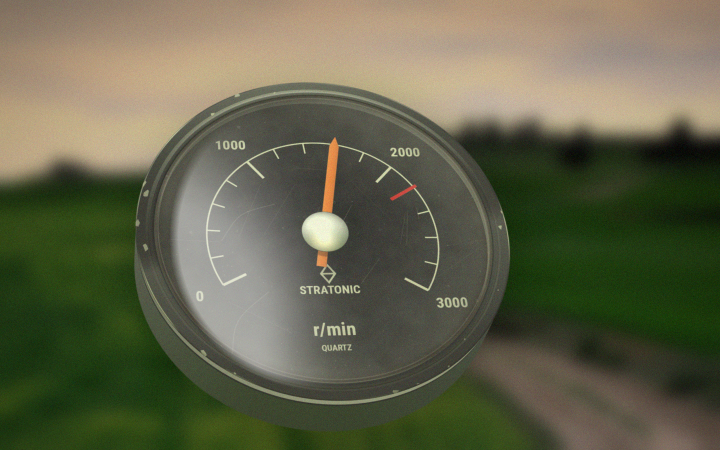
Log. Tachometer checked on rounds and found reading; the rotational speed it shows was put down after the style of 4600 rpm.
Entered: 1600 rpm
